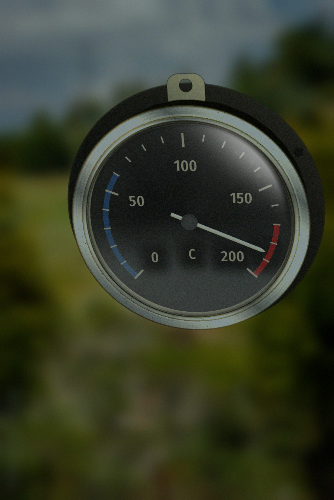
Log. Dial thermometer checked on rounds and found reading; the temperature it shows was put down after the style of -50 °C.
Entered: 185 °C
